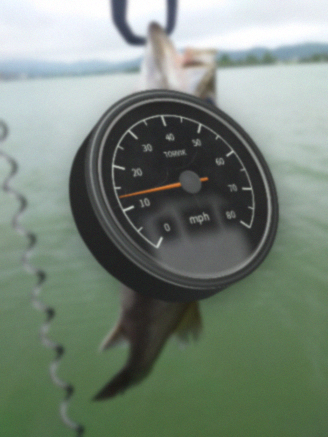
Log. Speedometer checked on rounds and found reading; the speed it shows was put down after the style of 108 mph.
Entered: 12.5 mph
